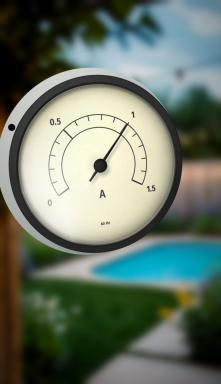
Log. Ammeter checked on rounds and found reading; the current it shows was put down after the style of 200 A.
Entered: 1 A
